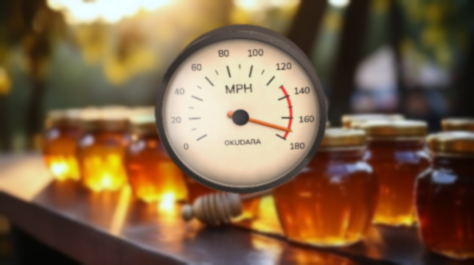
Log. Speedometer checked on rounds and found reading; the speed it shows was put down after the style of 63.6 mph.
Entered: 170 mph
